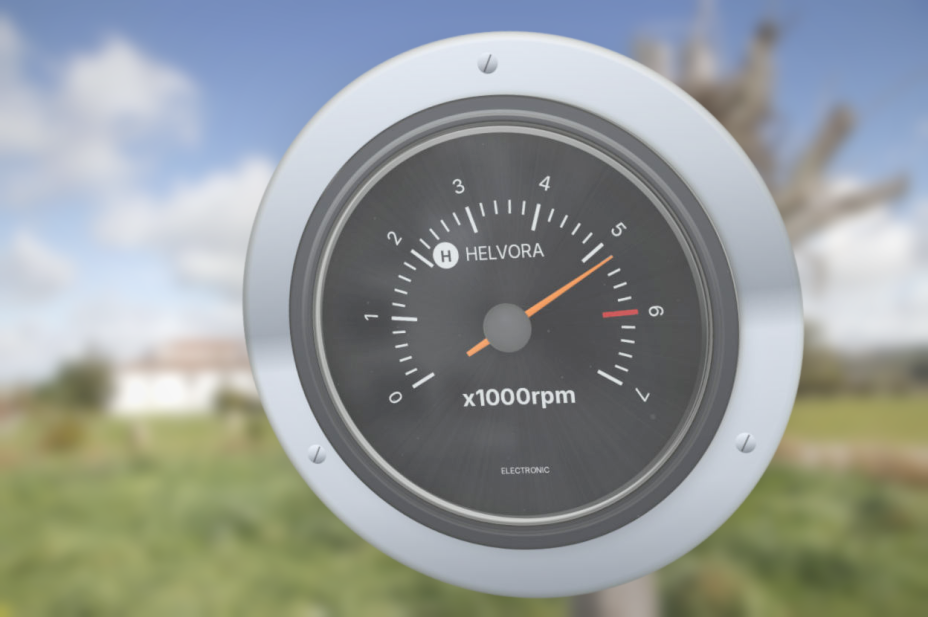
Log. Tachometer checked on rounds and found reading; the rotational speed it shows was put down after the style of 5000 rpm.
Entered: 5200 rpm
